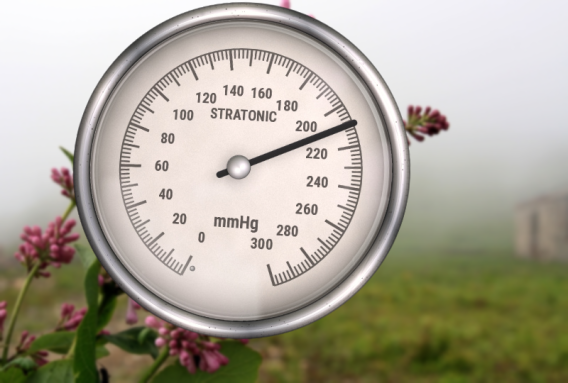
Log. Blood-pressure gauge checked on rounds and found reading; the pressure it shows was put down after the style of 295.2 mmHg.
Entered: 210 mmHg
